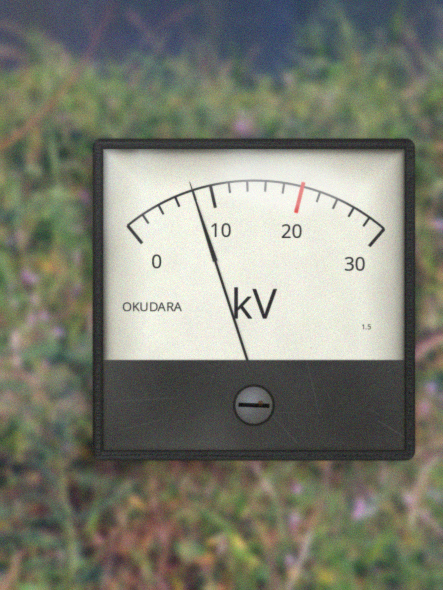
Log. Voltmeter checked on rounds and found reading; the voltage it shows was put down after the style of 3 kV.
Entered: 8 kV
